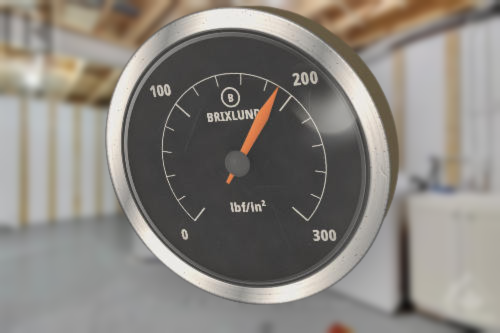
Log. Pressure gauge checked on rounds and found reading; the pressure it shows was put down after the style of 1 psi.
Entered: 190 psi
